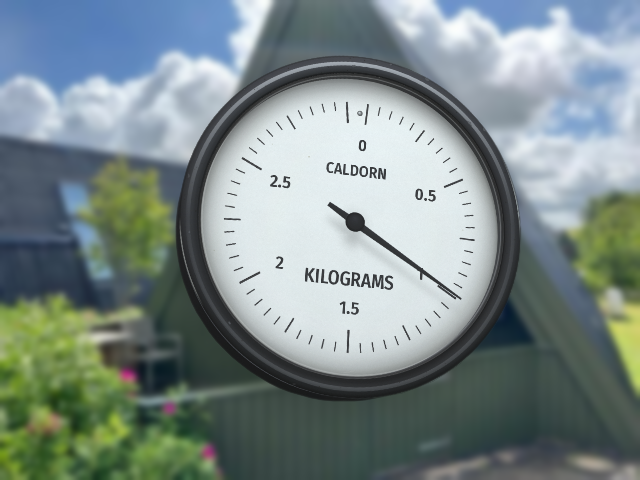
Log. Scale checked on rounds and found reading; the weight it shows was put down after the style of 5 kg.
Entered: 1 kg
